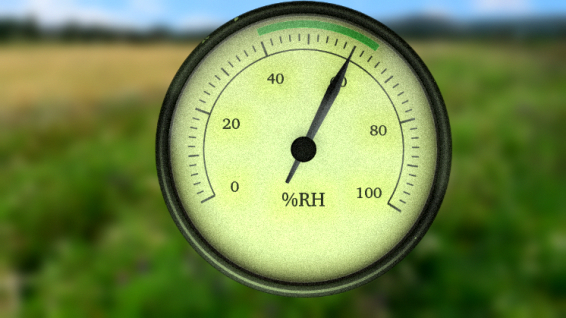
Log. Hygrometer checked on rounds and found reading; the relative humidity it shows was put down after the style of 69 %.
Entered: 60 %
